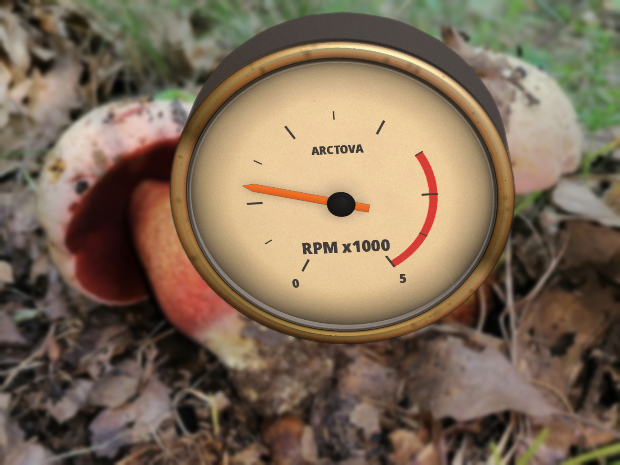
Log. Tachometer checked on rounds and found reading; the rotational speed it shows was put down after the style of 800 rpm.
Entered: 1250 rpm
